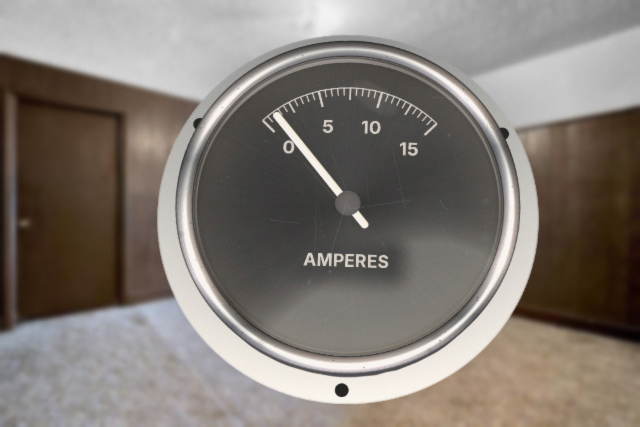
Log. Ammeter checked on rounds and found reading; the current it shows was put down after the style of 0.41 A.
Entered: 1 A
